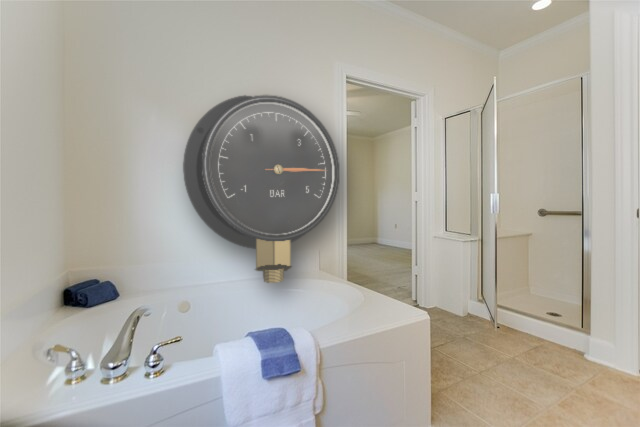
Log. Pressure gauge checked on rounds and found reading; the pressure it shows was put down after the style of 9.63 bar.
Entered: 4.2 bar
